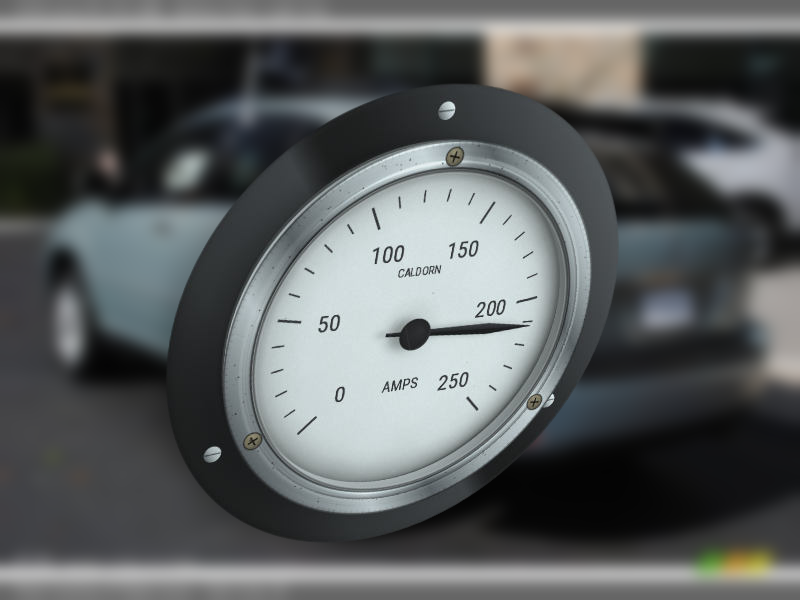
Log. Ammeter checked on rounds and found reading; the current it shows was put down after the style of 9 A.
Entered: 210 A
